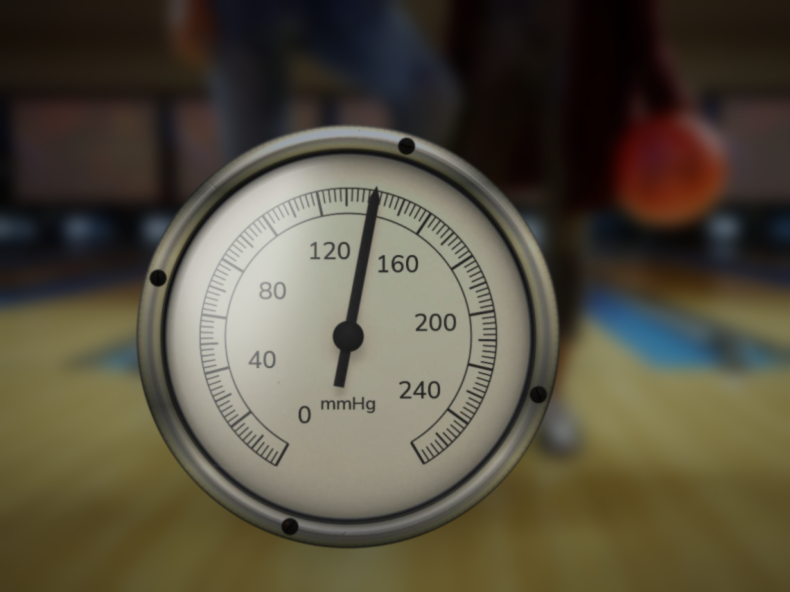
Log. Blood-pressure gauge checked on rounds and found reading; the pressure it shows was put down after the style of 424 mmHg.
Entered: 140 mmHg
